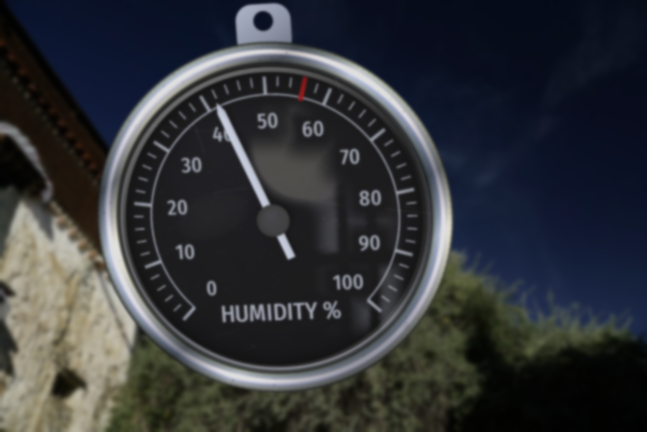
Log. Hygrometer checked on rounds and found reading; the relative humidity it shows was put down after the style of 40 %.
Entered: 42 %
